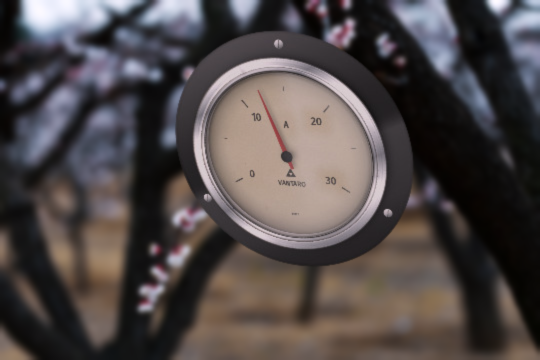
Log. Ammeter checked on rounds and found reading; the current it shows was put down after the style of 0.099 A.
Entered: 12.5 A
